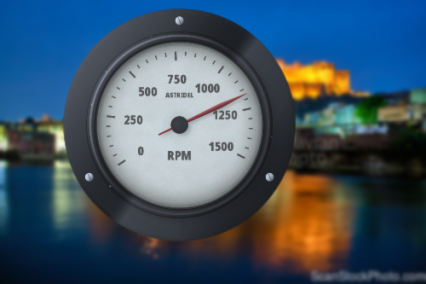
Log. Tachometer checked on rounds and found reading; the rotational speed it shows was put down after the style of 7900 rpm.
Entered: 1175 rpm
